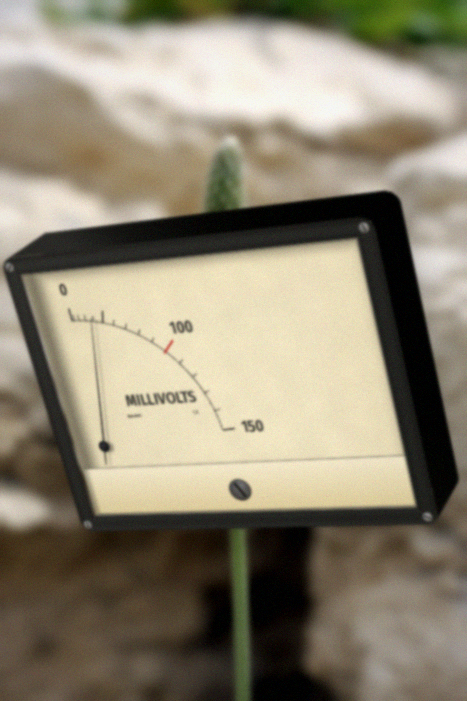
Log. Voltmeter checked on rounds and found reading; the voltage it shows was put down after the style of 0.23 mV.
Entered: 40 mV
